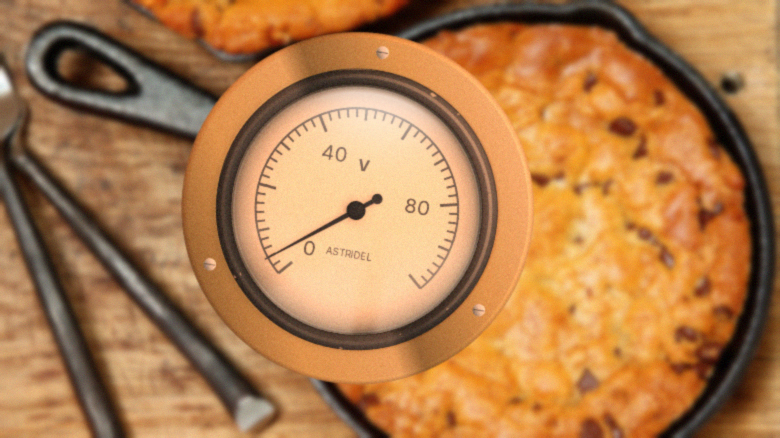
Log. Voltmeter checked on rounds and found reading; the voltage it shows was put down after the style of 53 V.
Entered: 4 V
